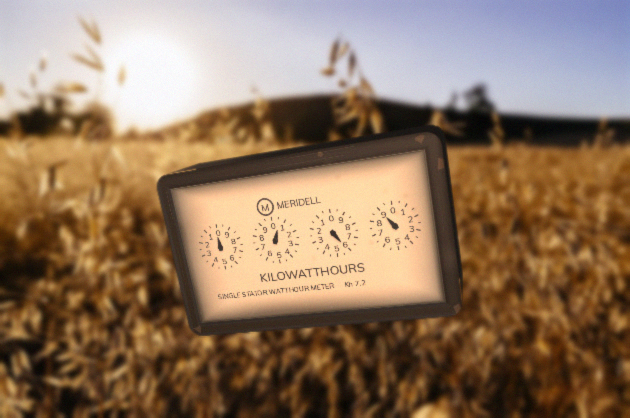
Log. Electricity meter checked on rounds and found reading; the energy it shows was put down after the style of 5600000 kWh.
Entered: 59 kWh
